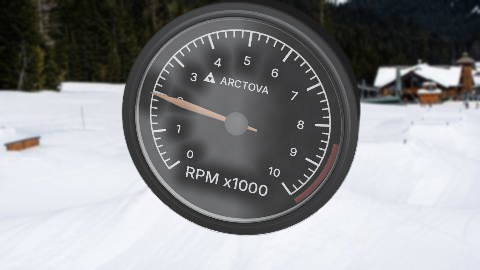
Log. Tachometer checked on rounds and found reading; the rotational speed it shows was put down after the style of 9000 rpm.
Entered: 2000 rpm
